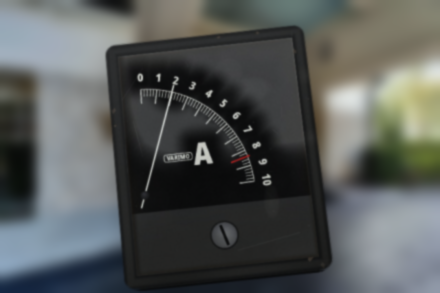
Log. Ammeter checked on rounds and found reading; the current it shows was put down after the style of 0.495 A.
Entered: 2 A
